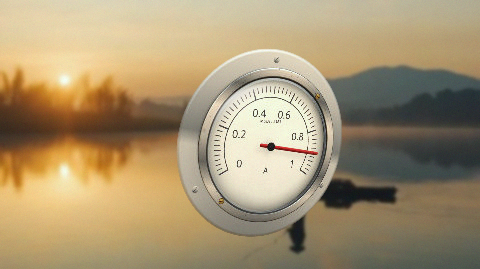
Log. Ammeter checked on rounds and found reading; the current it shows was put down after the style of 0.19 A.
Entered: 0.9 A
